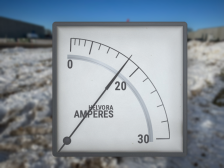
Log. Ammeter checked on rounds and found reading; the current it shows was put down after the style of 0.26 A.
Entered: 18 A
